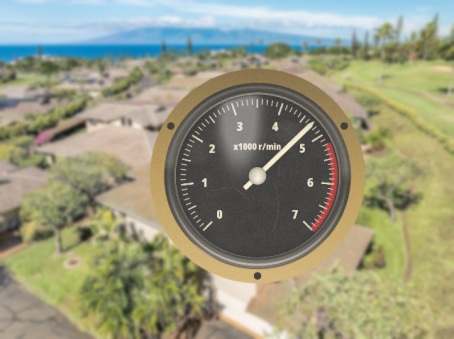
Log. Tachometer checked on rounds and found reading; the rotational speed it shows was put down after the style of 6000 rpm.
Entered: 4700 rpm
